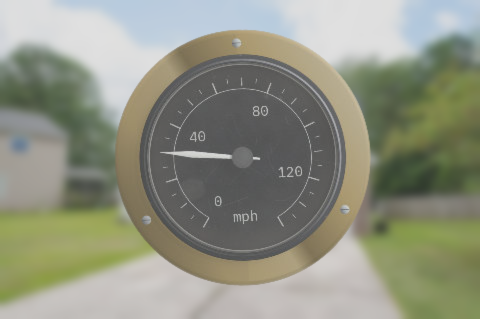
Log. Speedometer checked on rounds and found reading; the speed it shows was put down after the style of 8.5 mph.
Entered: 30 mph
